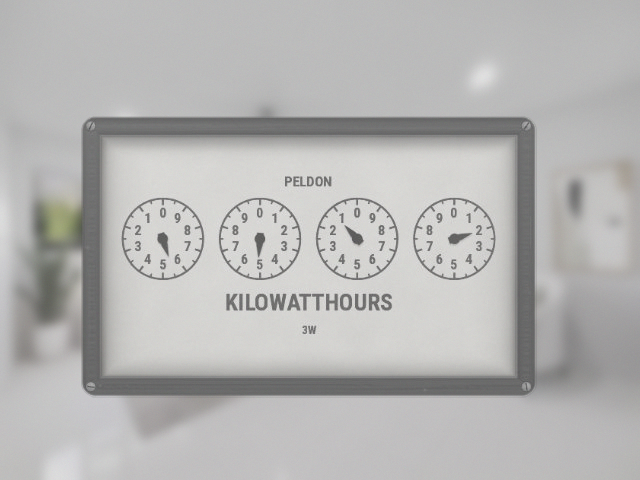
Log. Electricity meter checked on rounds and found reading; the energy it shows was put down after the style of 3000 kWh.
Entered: 5512 kWh
